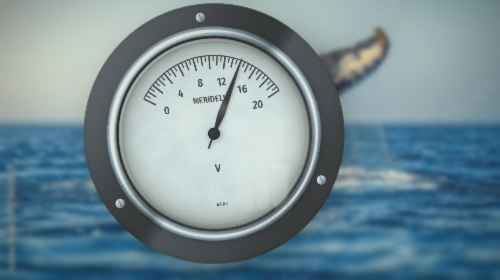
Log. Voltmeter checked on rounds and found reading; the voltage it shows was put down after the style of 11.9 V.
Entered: 14 V
